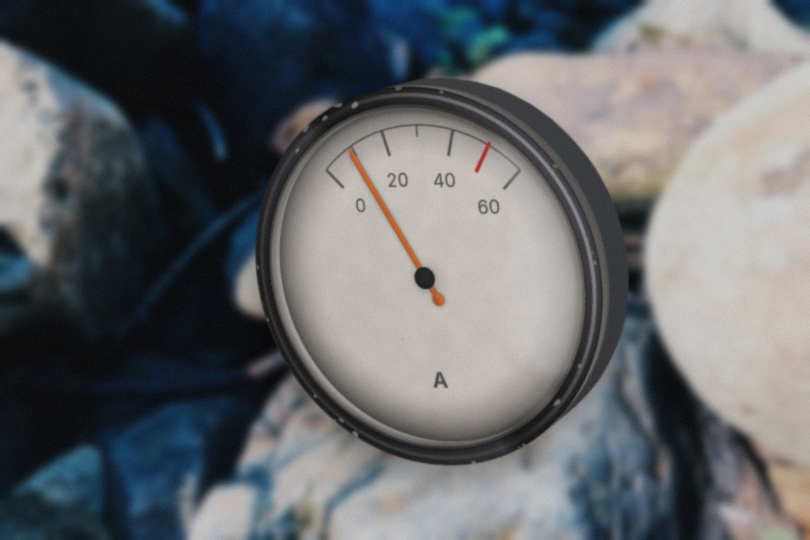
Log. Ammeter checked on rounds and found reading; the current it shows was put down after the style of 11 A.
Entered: 10 A
